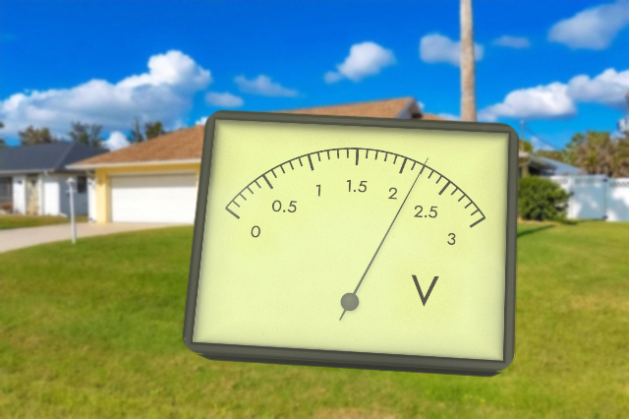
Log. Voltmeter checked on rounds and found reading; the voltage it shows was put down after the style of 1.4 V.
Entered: 2.2 V
